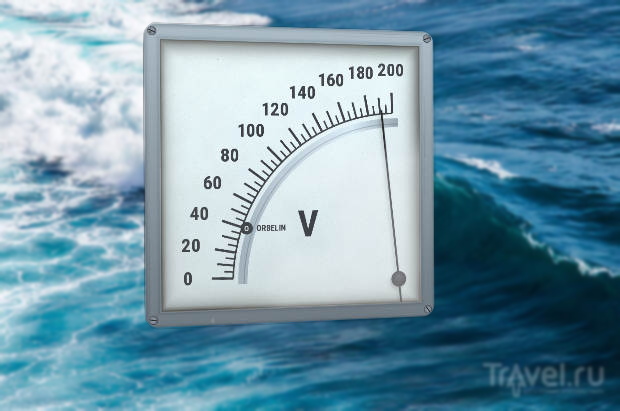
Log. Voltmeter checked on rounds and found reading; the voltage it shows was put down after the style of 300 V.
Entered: 190 V
